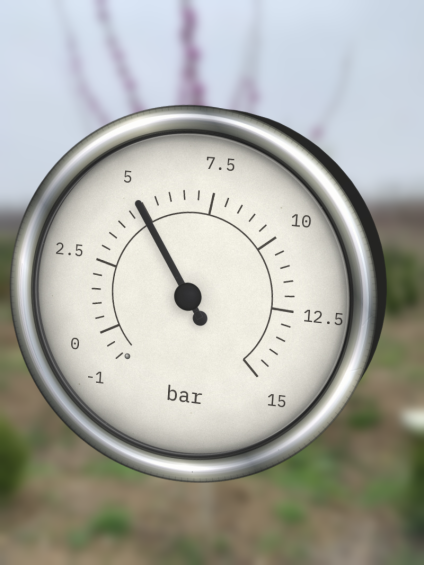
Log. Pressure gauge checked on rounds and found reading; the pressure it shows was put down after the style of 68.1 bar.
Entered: 5 bar
